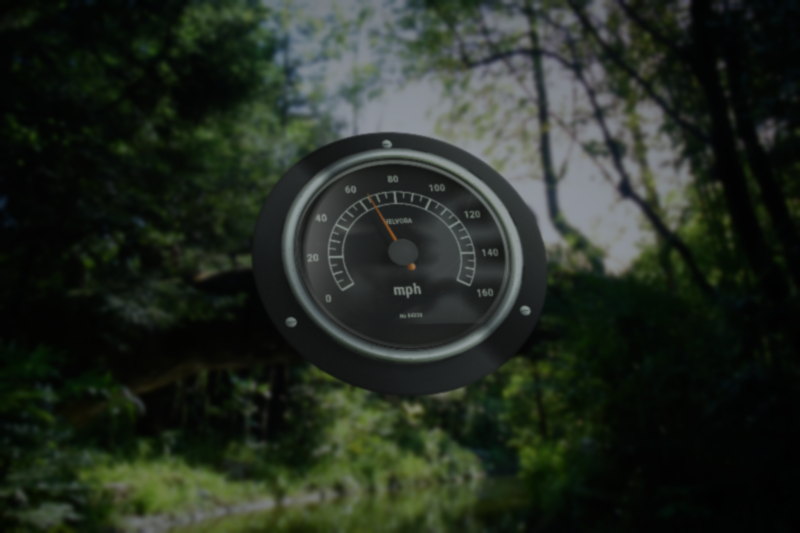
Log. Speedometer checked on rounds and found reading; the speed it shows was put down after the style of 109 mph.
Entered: 65 mph
